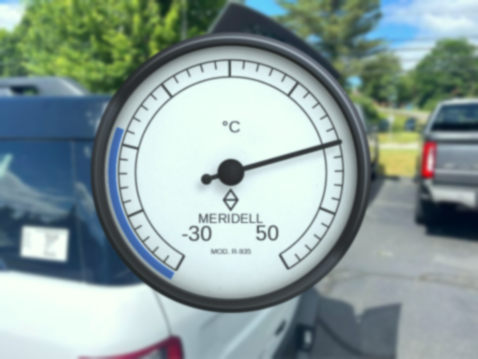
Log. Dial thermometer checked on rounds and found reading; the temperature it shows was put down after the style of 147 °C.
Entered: 30 °C
